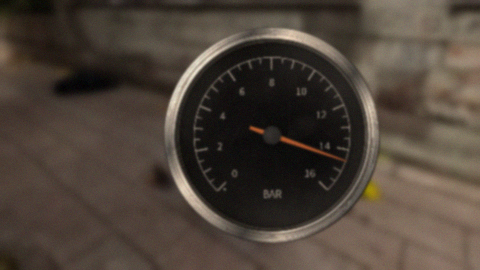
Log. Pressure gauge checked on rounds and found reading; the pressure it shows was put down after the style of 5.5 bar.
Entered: 14.5 bar
